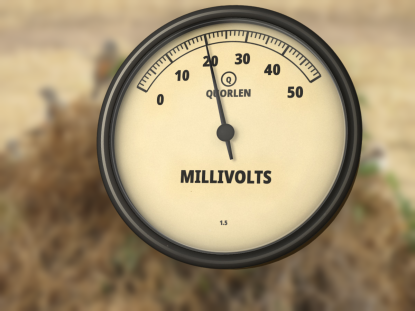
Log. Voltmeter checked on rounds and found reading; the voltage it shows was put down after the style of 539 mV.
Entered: 20 mV
